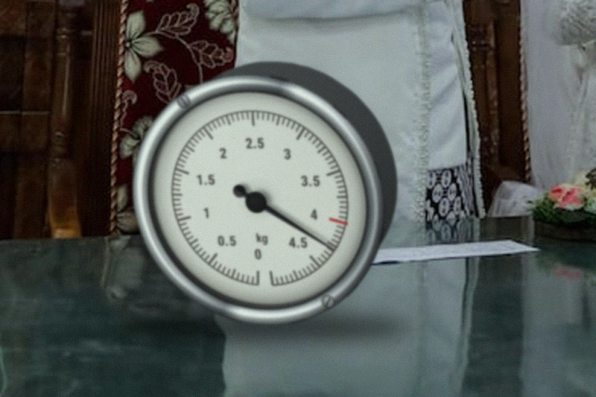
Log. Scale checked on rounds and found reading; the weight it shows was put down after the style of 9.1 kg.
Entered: 4.25 kg
